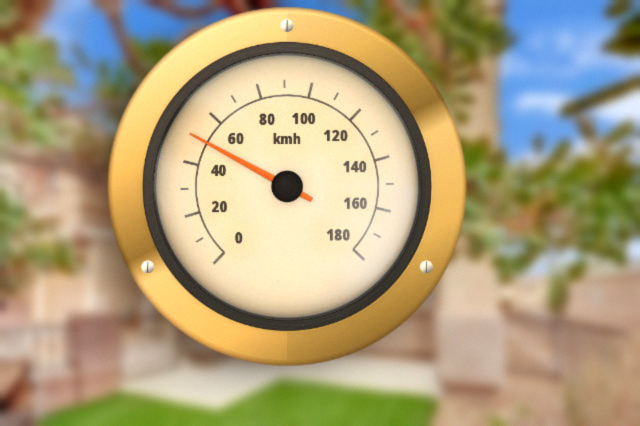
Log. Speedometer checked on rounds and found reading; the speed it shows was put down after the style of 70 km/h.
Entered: 50 km/h
